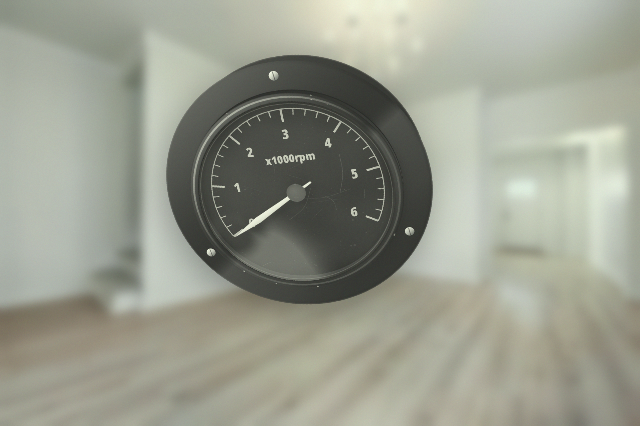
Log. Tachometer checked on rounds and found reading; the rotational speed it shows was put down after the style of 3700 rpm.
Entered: 0 rpm
